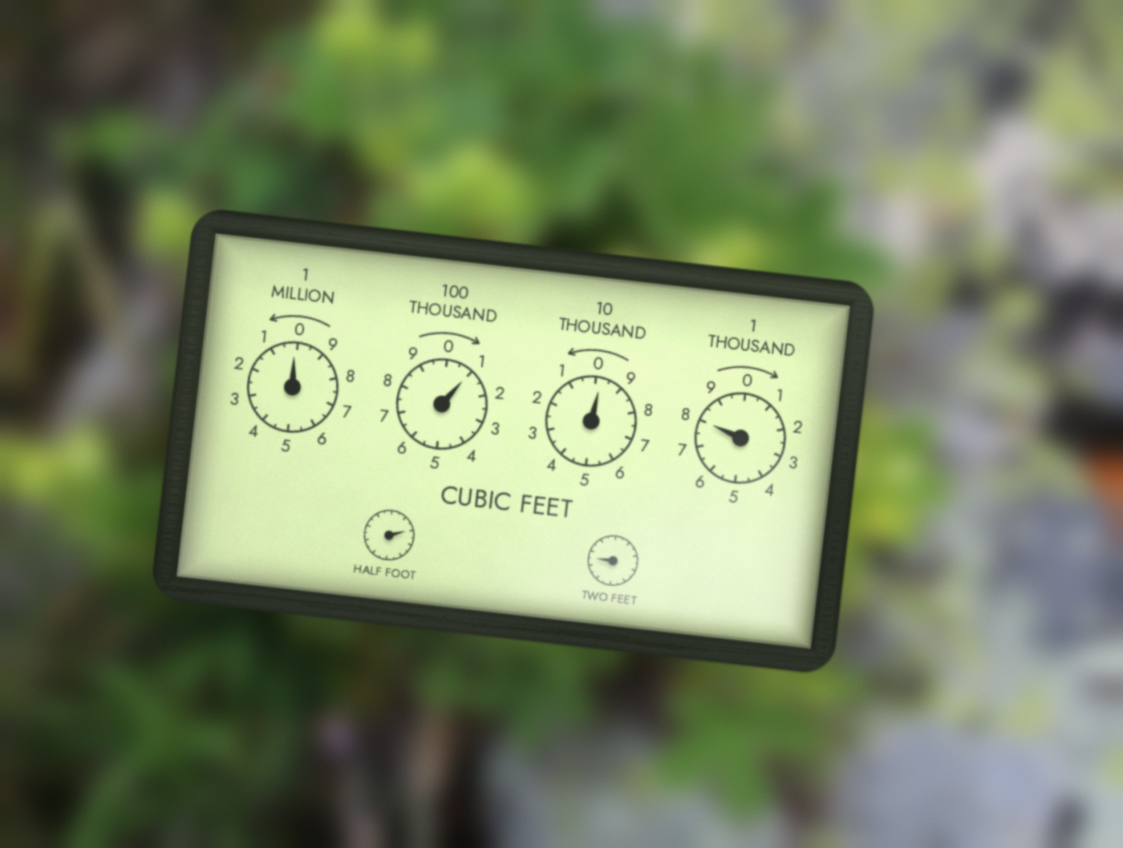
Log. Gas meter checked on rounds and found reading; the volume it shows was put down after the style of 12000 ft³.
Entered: 9800 ft³
